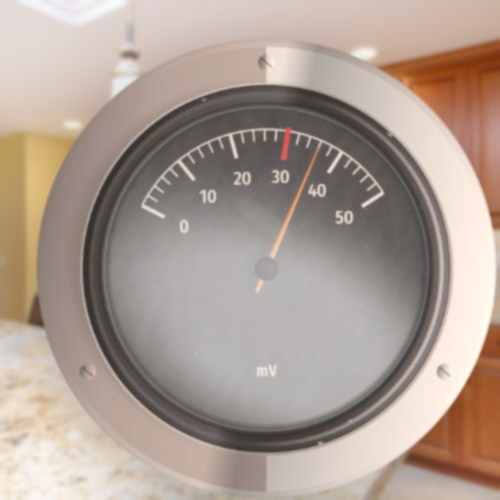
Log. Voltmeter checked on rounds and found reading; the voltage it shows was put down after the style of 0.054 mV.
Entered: 36 mV
